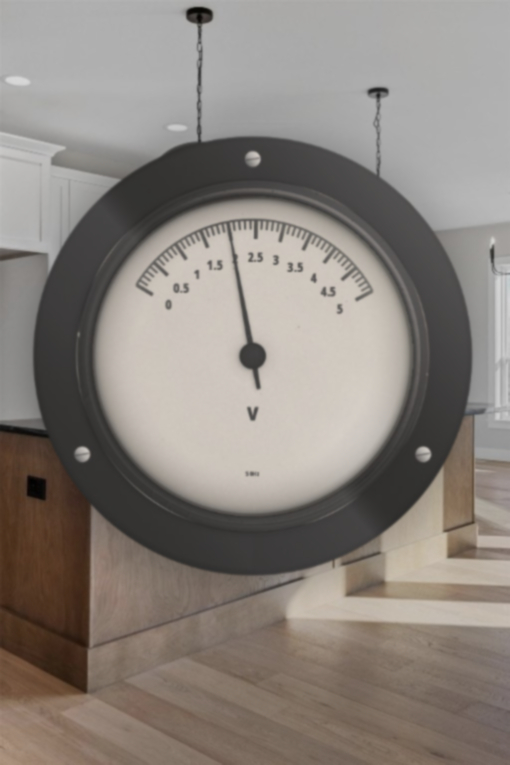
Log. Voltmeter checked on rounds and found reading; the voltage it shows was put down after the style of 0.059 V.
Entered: 2 V
